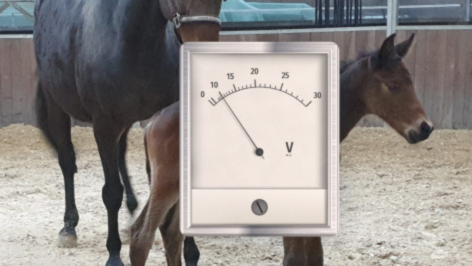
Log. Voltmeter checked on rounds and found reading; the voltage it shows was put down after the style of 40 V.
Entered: 10 V
